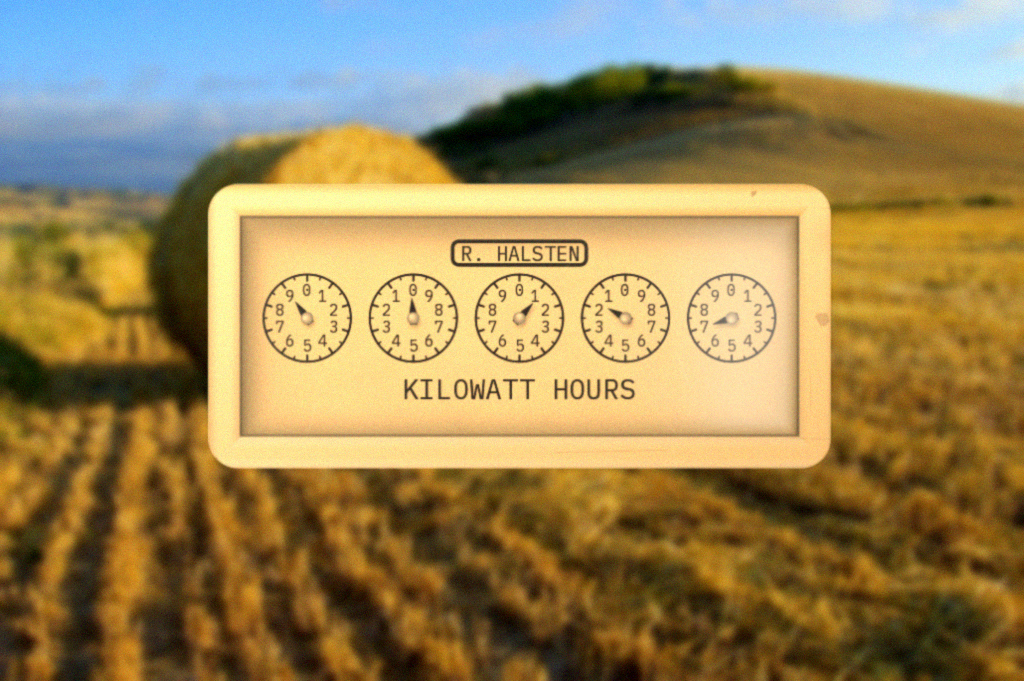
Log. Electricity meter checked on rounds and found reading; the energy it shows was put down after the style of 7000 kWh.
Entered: 90117 kWh
